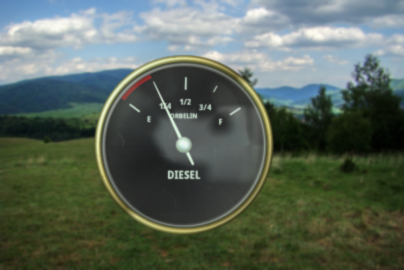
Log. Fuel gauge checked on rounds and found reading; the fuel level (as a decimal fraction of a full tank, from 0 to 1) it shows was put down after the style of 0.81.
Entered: 0.25
